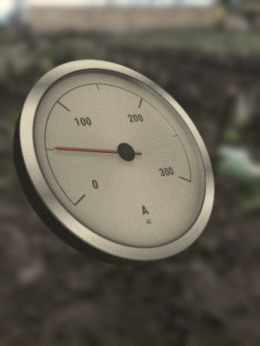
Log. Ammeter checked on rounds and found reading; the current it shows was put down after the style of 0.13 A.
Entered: 50 A
